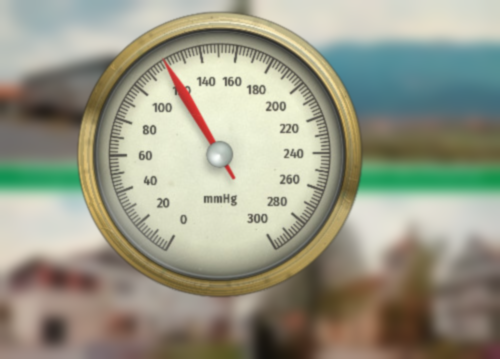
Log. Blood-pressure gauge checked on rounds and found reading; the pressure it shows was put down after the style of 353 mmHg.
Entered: 120 mmHg
